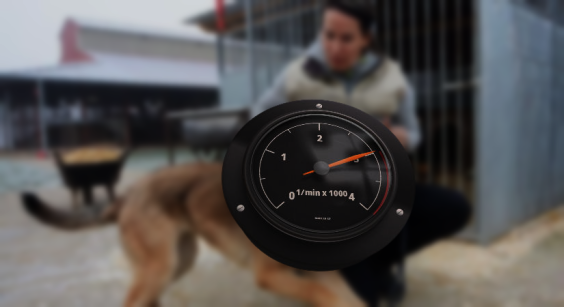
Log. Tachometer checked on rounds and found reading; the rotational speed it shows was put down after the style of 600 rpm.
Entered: 3000 rpm
